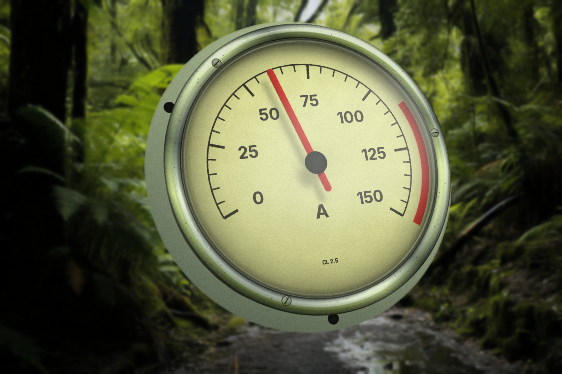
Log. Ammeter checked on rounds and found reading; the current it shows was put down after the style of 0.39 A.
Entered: 60 A
